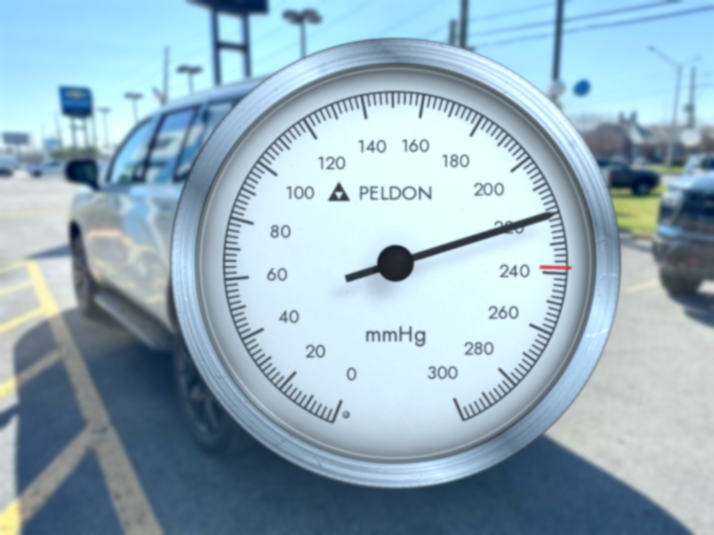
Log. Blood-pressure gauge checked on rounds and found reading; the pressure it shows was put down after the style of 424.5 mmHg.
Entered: 220 mmHg
